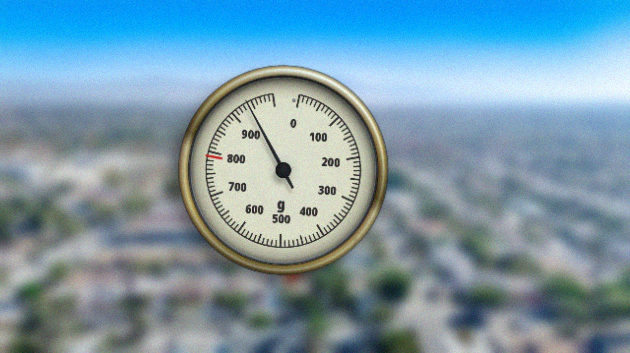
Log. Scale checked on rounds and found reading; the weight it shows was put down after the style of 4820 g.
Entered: 940 g
